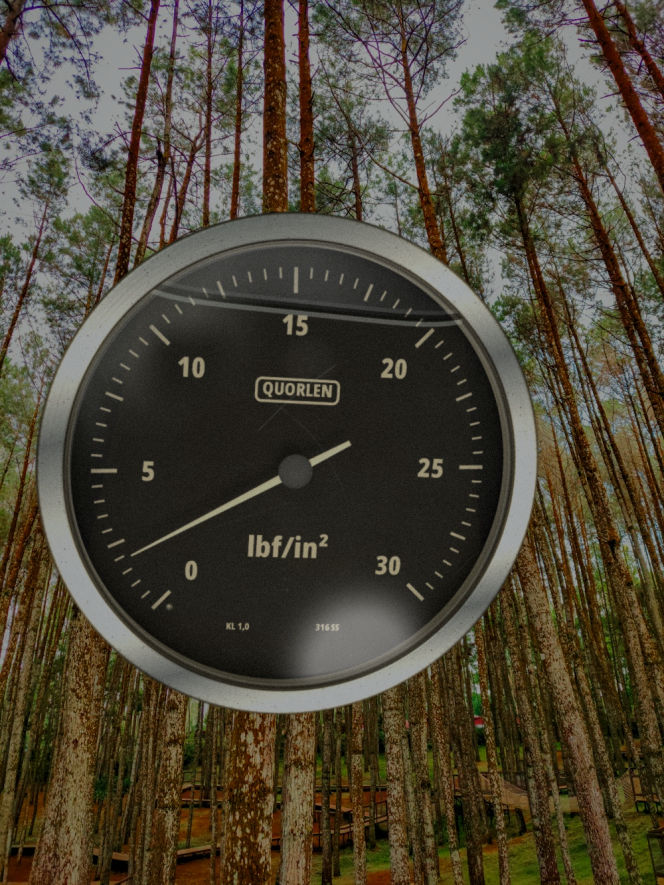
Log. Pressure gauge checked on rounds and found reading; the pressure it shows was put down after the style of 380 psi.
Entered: 2 psi
